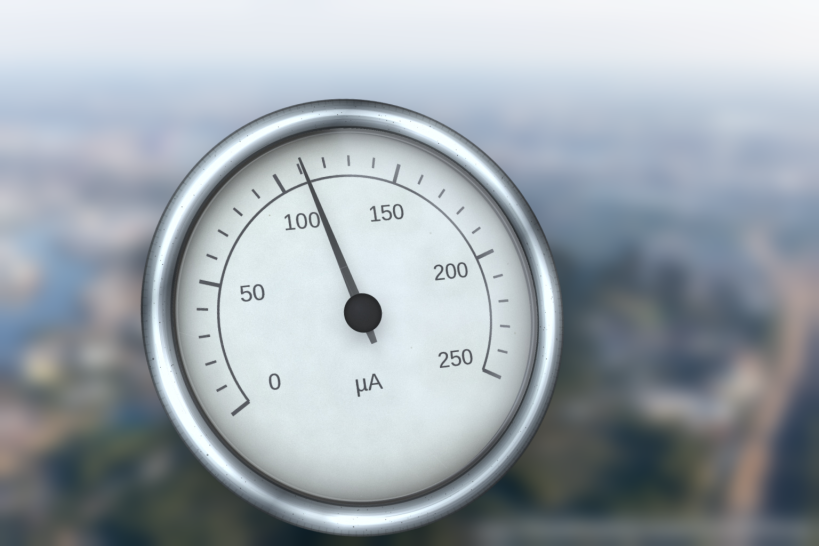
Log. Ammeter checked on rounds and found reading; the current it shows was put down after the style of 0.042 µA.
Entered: 110 µA
